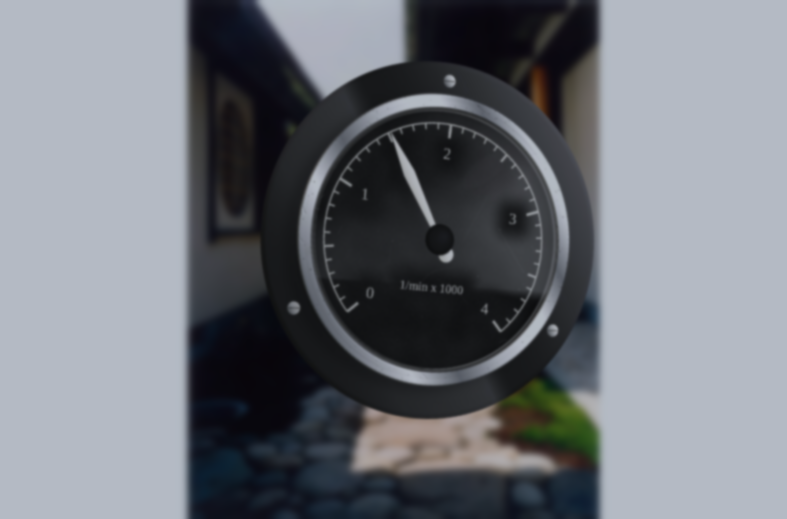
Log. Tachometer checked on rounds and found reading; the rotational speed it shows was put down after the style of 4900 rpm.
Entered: 1500 rpm
